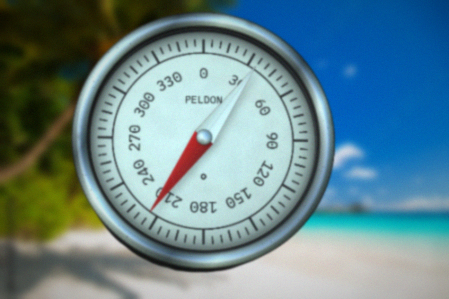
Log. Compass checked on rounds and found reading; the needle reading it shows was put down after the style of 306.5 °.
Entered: 215 °
